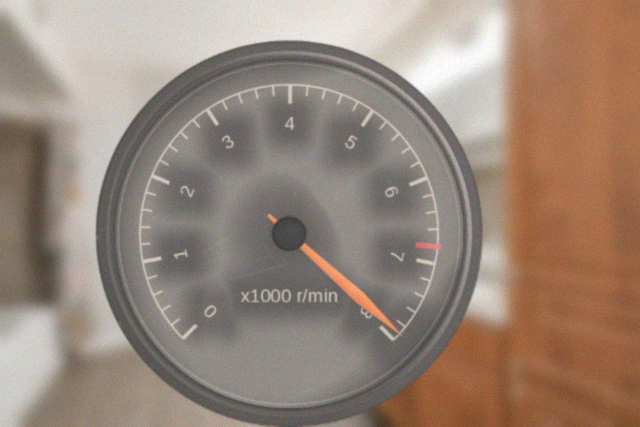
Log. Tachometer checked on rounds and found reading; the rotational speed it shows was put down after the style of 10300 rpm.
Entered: 7900 rpm
